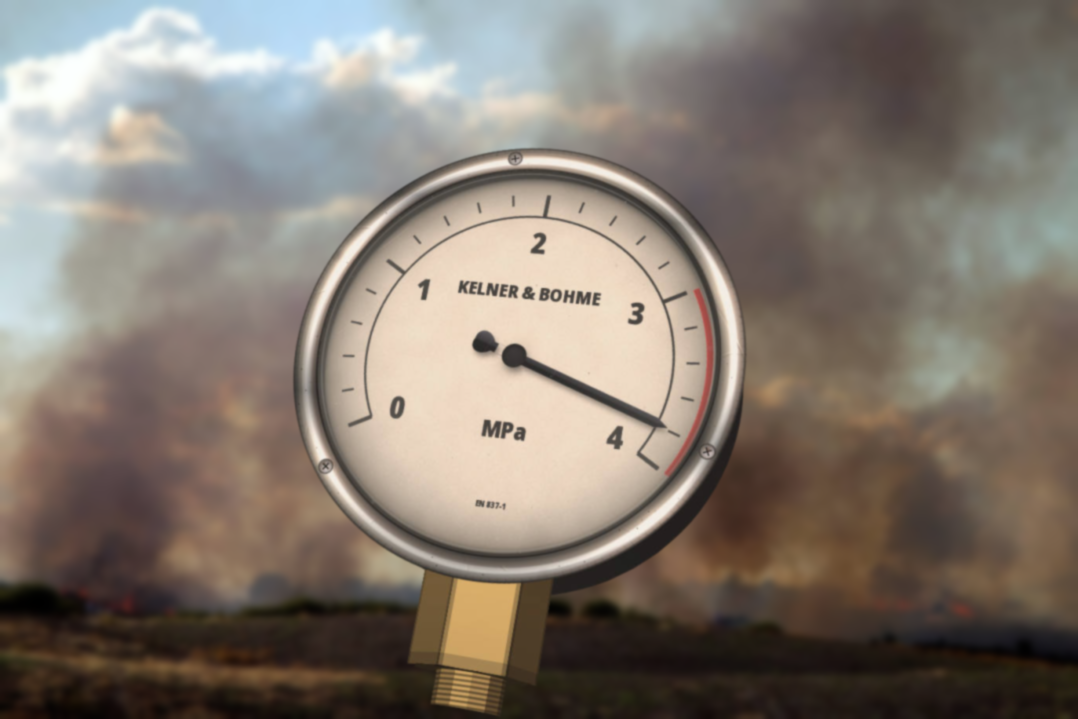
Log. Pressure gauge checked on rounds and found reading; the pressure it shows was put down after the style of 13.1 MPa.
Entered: 3.8 MPa
